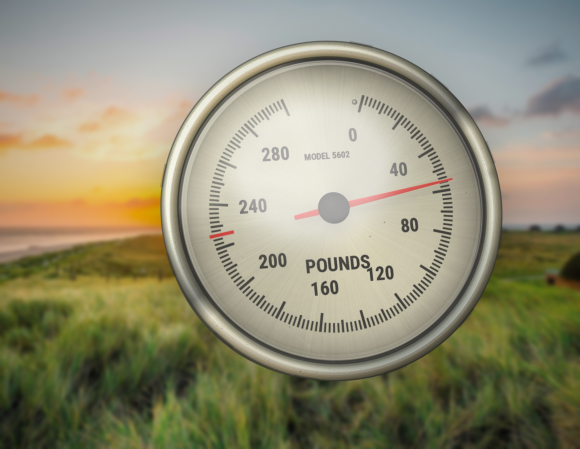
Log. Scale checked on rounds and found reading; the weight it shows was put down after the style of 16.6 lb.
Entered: 56 lb
